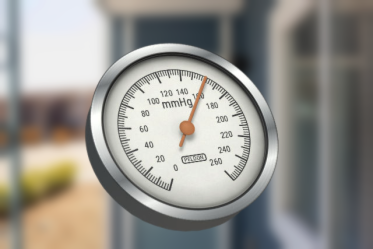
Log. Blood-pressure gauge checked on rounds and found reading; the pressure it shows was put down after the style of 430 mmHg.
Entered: 160 mmHg
